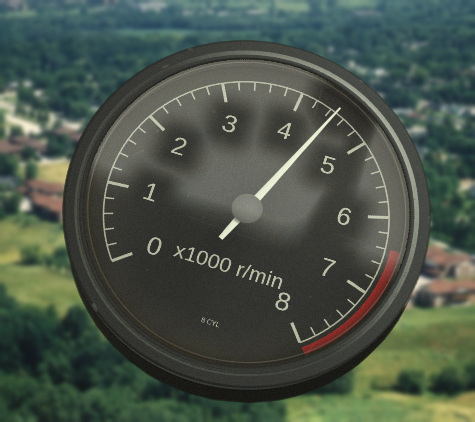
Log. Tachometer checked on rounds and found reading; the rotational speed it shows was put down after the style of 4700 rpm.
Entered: 4500 rpm
